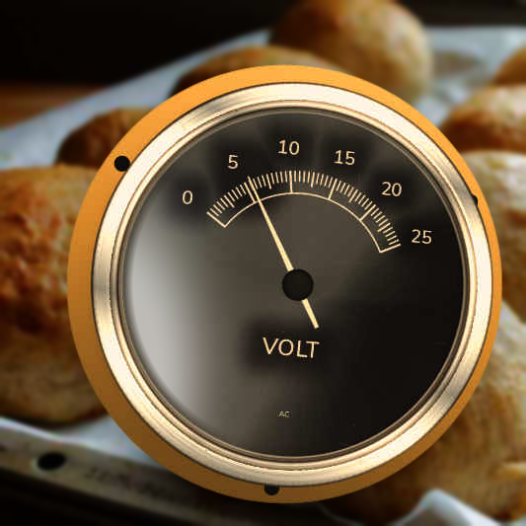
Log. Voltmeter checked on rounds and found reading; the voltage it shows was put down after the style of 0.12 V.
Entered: 5.5 V
